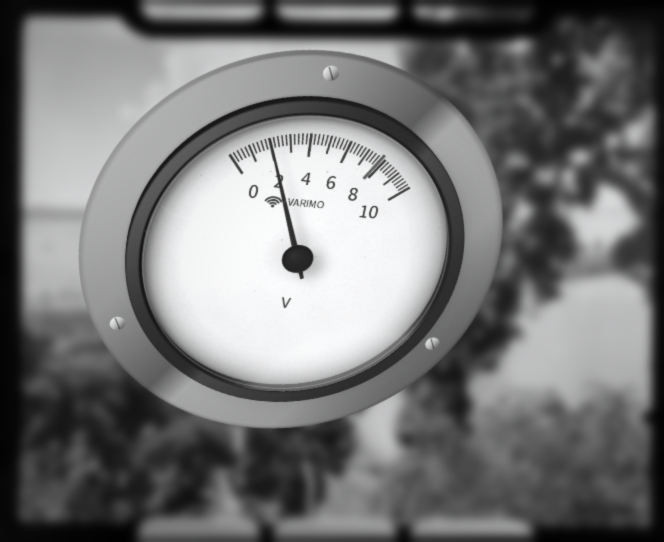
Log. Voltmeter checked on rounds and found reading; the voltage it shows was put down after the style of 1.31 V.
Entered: 2 V
